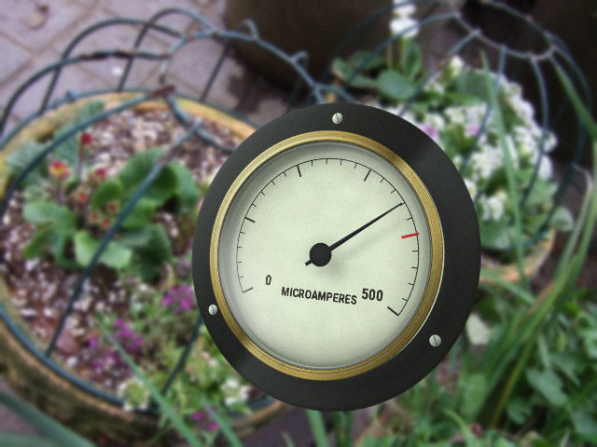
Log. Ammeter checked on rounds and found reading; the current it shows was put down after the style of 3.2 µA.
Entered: 360 µA
